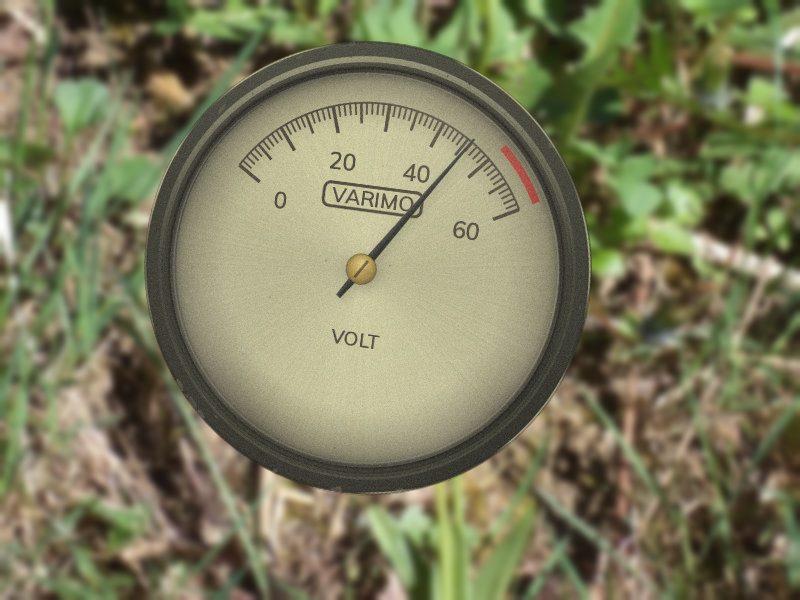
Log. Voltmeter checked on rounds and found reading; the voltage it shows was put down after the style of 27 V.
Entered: 46 V
